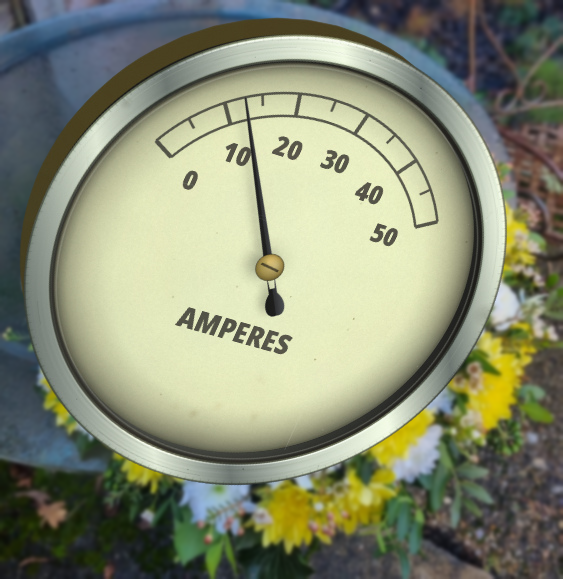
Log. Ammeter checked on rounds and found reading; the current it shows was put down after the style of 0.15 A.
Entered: 12.5 A
